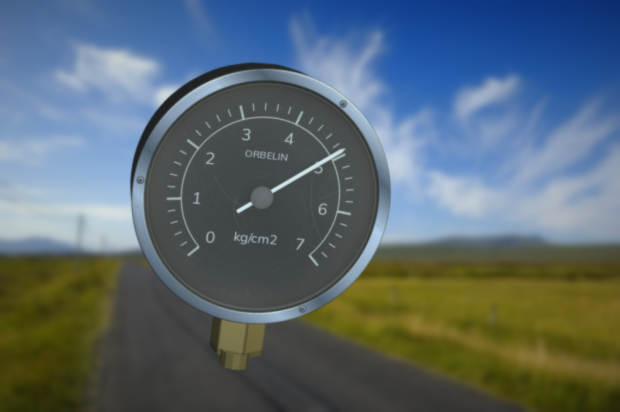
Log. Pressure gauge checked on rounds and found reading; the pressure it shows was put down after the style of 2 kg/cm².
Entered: 4.9 kg/cm²
